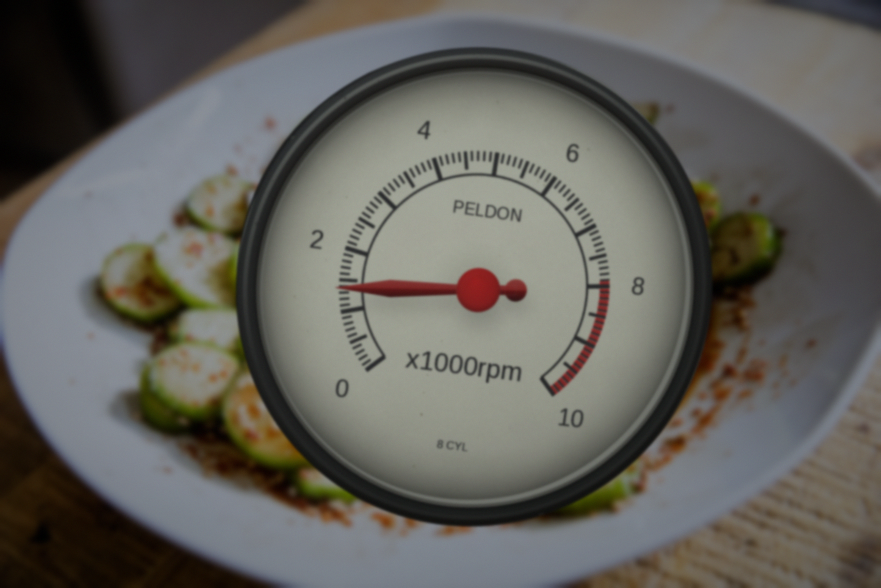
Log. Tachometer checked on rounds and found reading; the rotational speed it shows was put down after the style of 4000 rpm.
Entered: 1400 rpm
